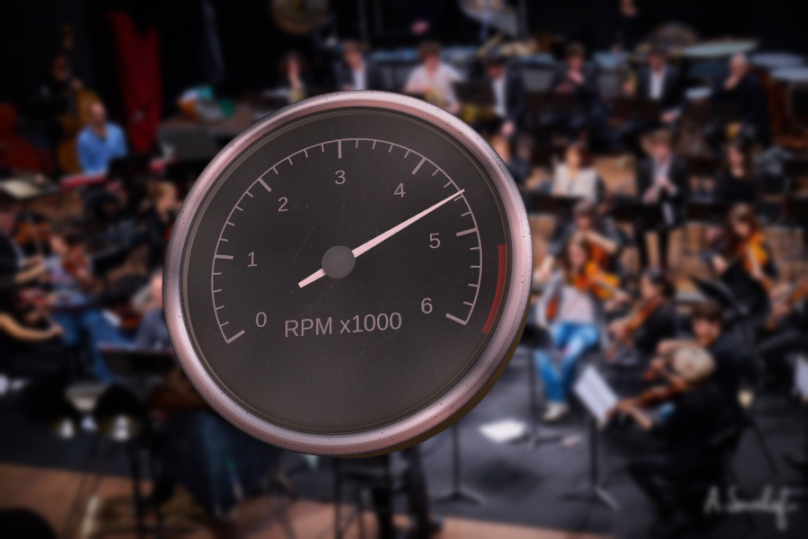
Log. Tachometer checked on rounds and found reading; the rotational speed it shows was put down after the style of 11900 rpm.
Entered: 4600 rpm
